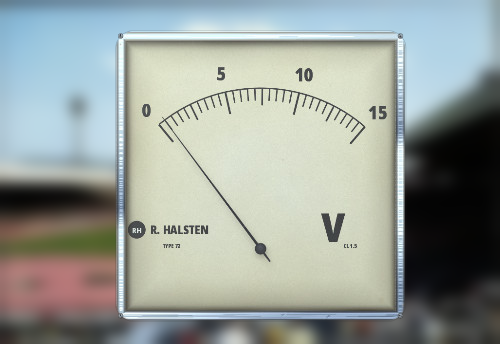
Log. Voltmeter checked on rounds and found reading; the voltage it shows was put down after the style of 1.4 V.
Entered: 0.5 V
